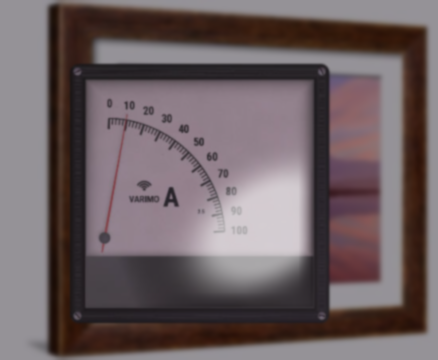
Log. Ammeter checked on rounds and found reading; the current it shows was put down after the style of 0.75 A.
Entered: 10 A
